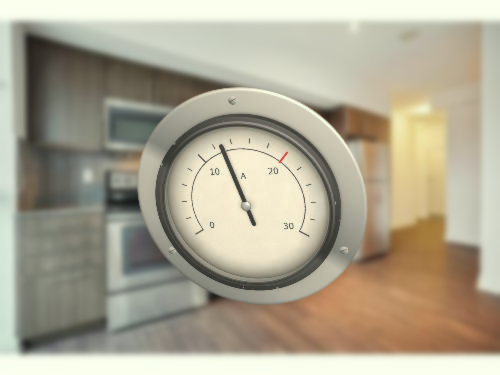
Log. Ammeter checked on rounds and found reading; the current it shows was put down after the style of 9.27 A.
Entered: 13 A
